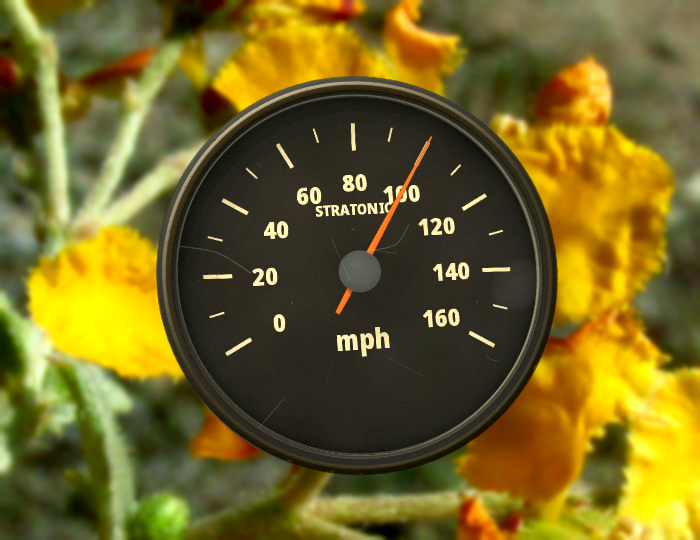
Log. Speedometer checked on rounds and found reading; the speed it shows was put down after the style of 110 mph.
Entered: 100 mph
